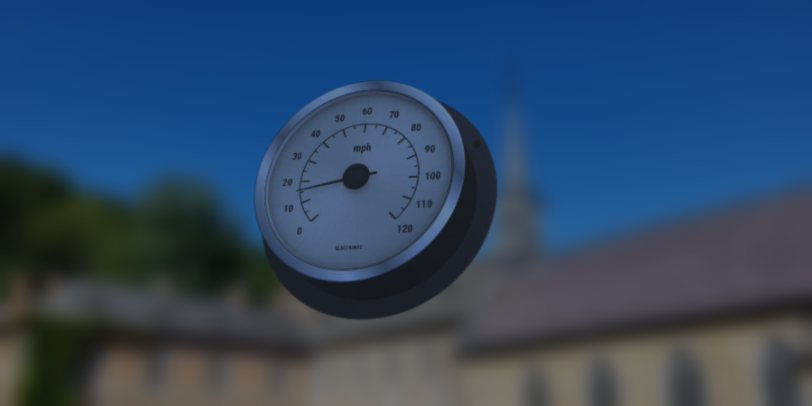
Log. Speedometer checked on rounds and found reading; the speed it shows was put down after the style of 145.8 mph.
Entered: 15 mph
